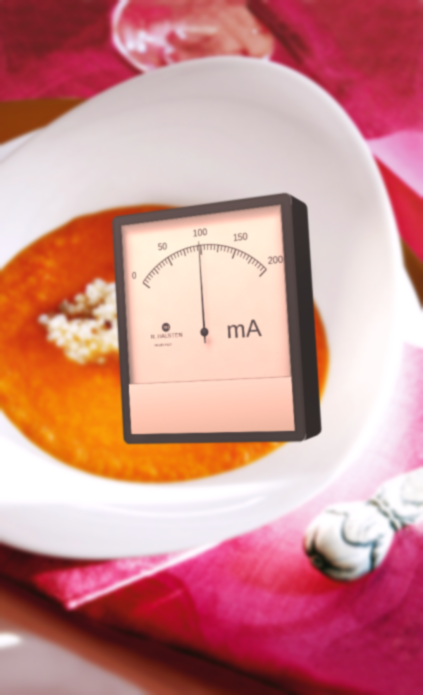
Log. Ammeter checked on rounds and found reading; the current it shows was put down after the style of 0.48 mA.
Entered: 100 mA
